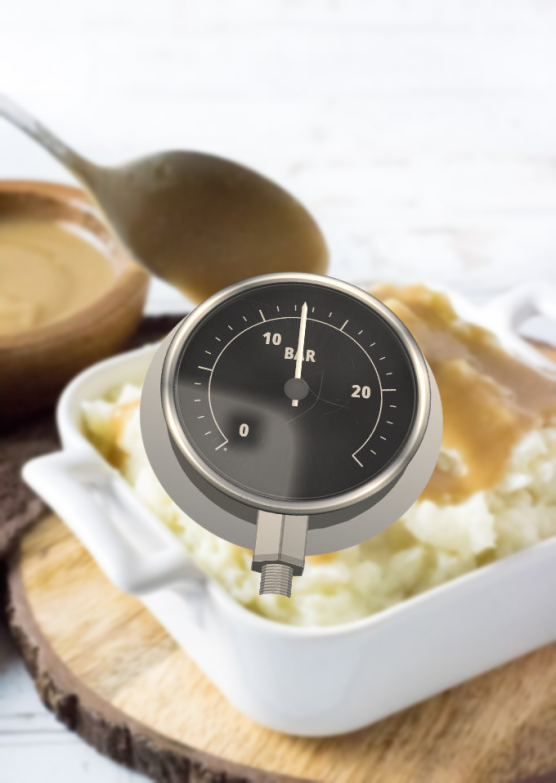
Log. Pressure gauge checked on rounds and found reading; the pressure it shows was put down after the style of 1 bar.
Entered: 12.5 bar
